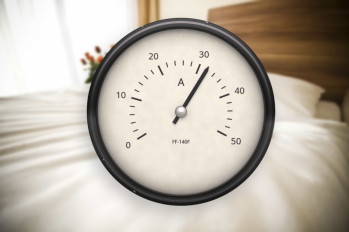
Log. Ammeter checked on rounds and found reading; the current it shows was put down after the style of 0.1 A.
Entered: 32 A
